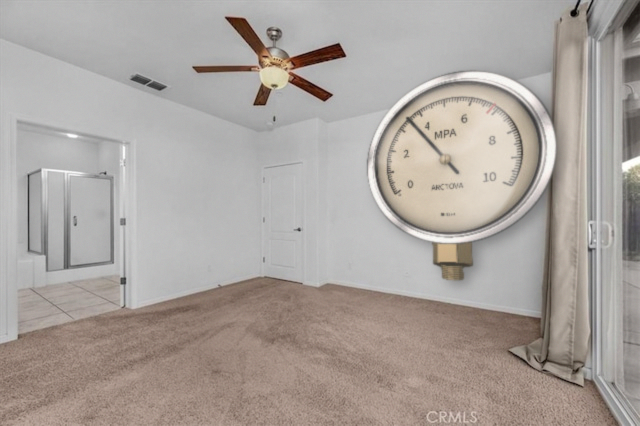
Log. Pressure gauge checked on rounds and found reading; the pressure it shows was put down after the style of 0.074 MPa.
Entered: 3.5 MPa
